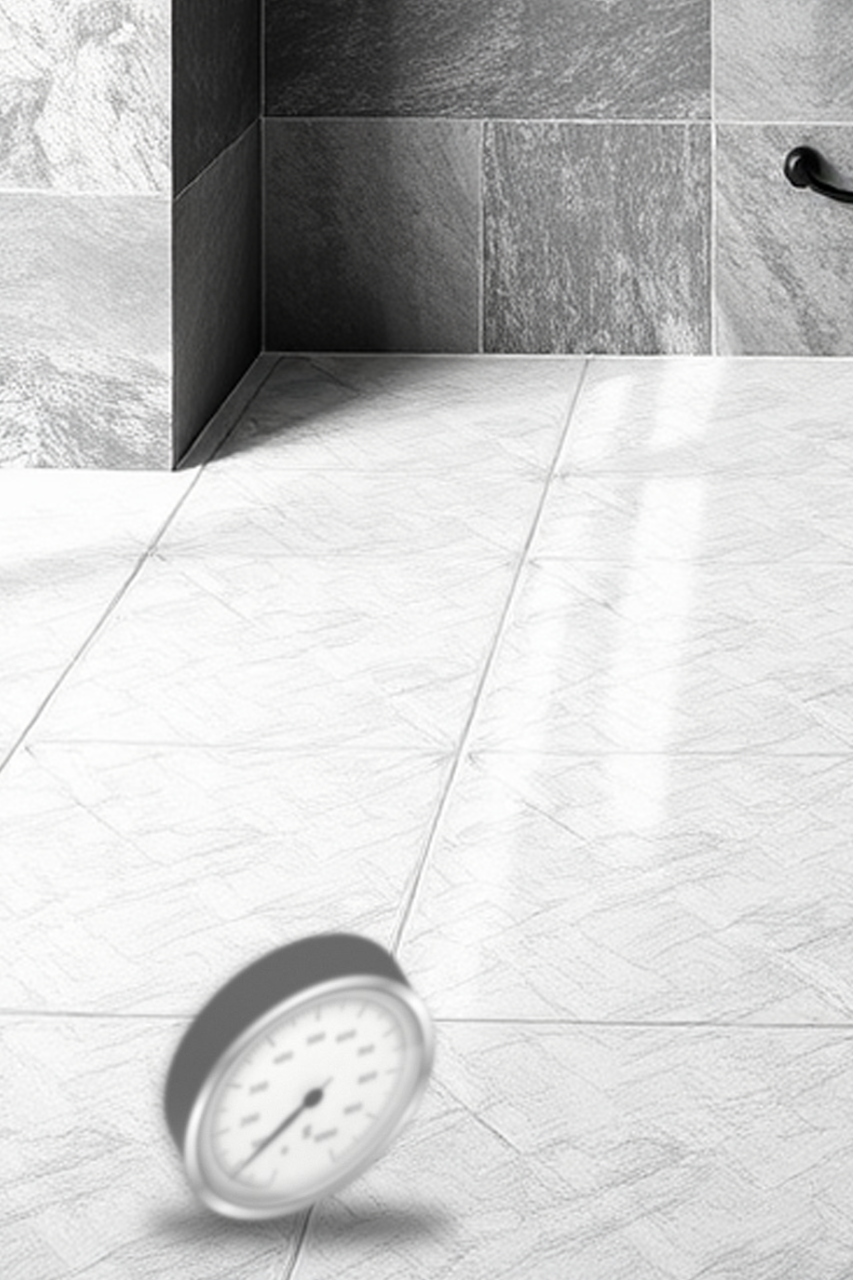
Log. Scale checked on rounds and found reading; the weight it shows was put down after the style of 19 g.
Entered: 100 g
